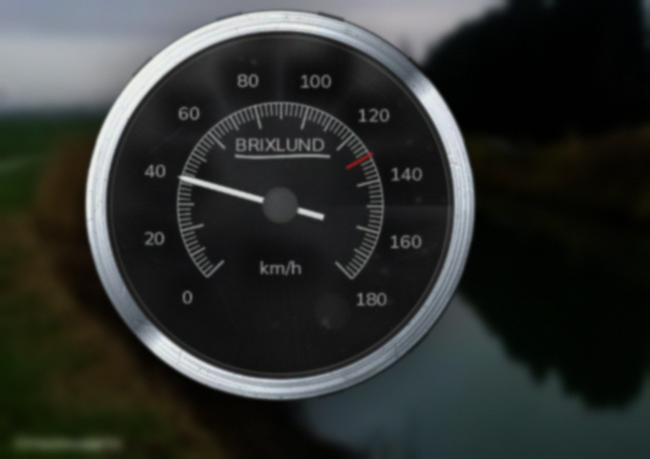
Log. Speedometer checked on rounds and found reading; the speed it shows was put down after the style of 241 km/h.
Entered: 40 km/h
